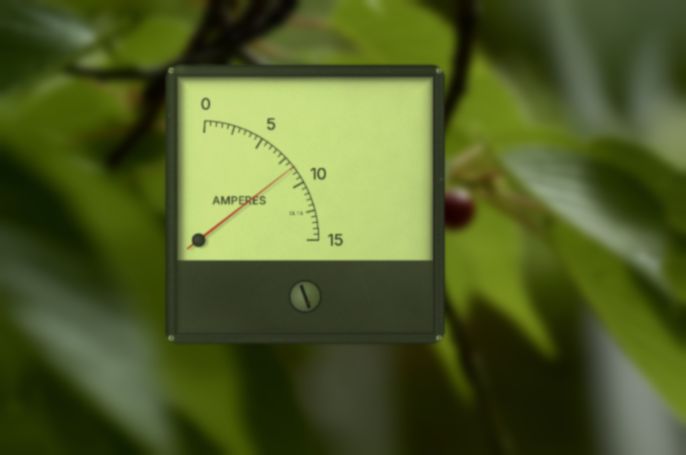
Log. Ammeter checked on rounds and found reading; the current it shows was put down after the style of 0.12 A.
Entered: 8.5 A
